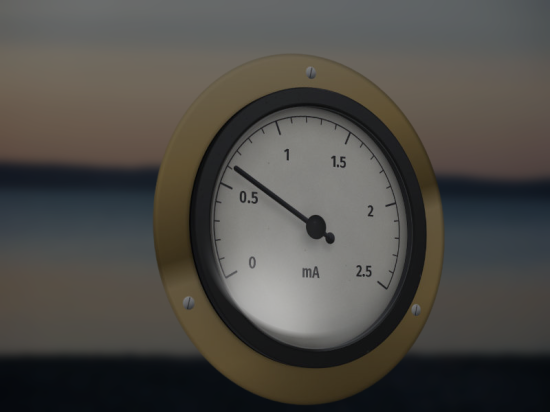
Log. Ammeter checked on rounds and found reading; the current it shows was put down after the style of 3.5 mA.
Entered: 0.6 mA
